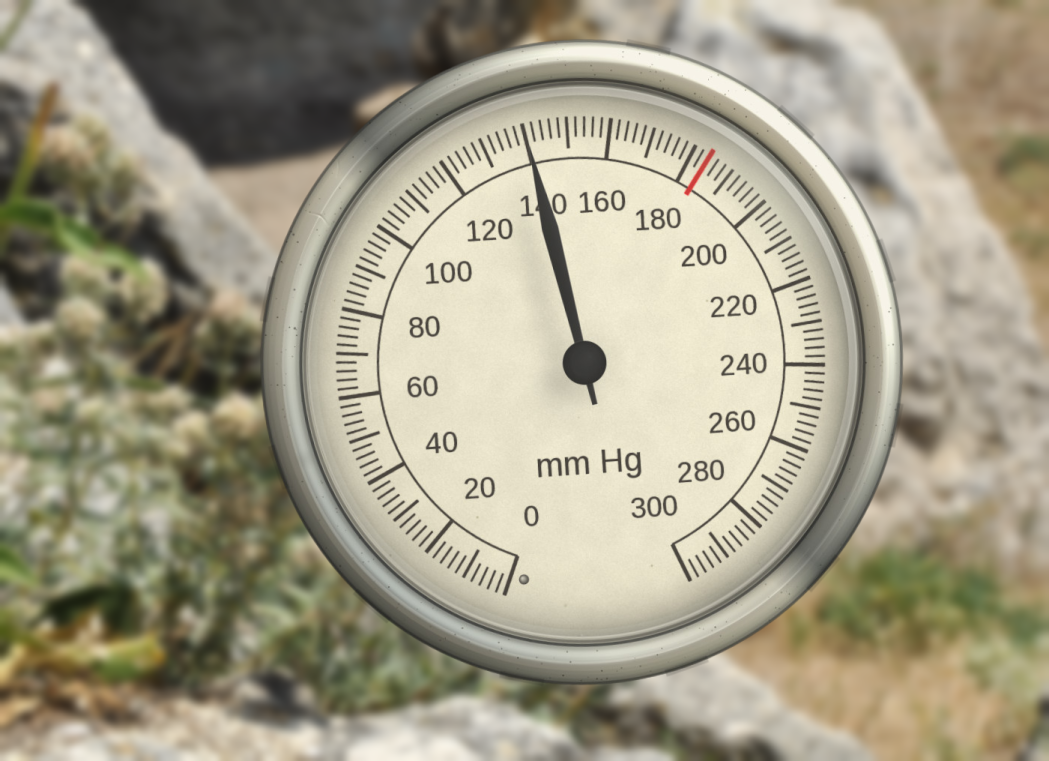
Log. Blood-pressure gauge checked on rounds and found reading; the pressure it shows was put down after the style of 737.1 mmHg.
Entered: 140 mmHg
